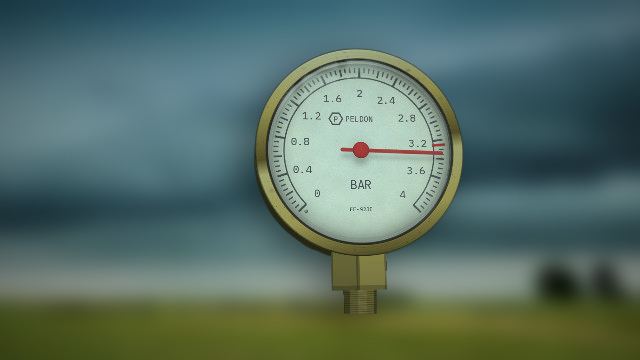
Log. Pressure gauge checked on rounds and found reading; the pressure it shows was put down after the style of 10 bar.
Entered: 3.35 bar
